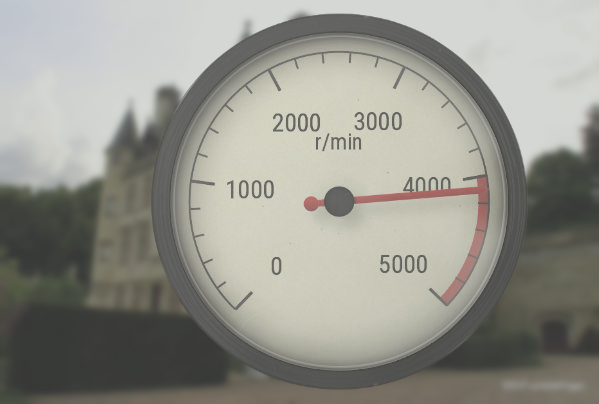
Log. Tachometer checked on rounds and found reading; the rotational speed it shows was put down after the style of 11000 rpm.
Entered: 4100 rpm
